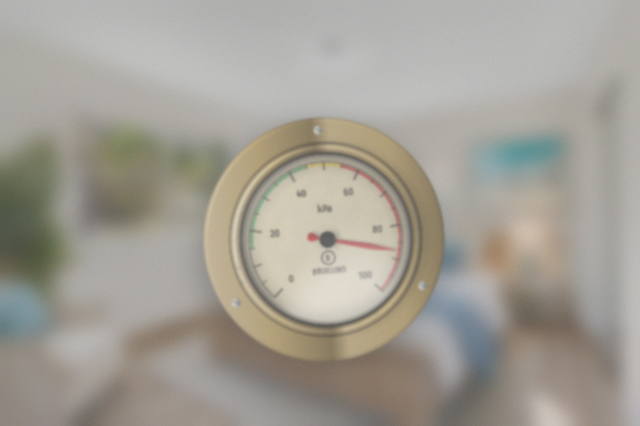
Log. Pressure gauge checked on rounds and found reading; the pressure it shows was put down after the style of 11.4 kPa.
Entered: 87.5 kPa
